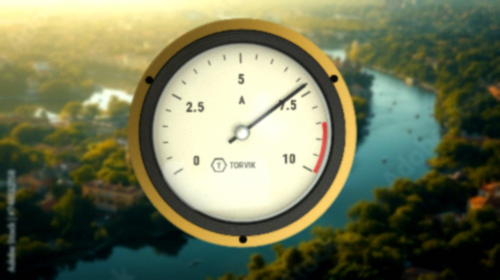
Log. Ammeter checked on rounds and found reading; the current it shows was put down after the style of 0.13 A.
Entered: 7.25 A
